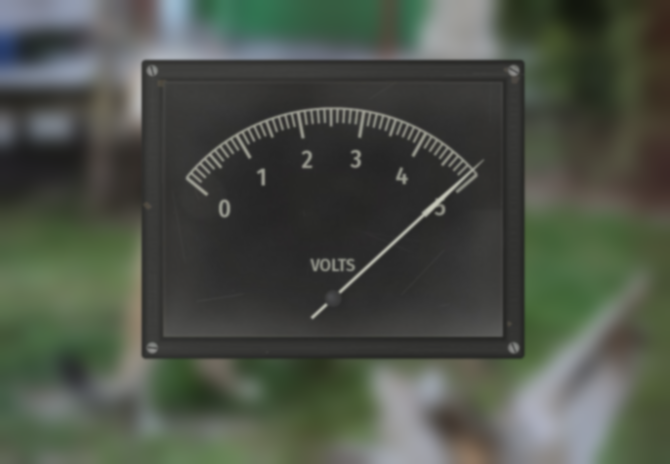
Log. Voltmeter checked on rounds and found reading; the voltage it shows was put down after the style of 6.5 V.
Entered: 4.9 V
